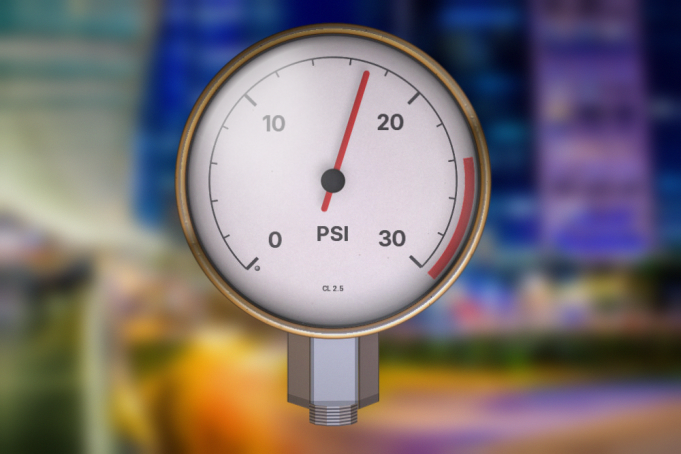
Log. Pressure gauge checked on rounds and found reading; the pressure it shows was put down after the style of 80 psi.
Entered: 17 psi
